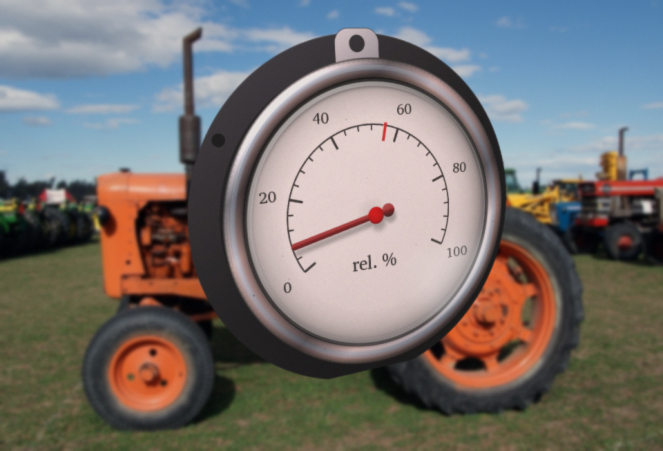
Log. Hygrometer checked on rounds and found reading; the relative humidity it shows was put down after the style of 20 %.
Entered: 8 %
